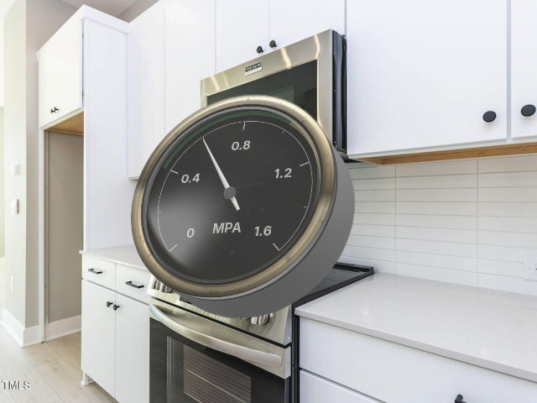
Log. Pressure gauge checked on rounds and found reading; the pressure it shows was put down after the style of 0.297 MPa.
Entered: 0.6 MPa
